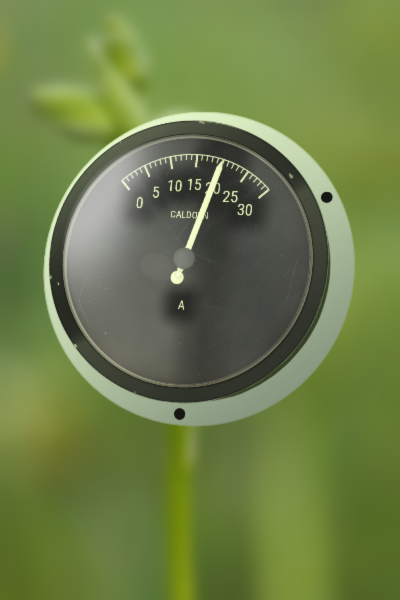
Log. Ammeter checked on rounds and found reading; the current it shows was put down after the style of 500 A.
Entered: 20 A
